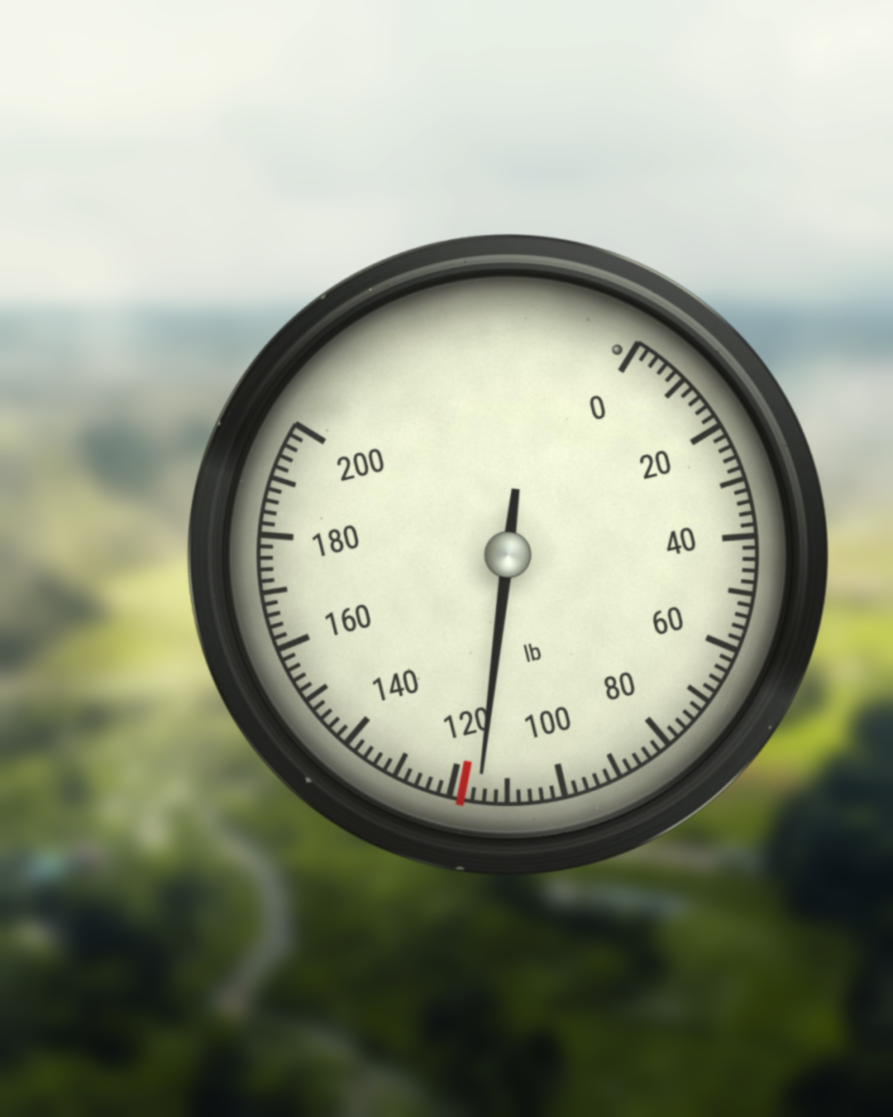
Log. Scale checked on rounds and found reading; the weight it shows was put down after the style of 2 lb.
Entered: 115 lb
